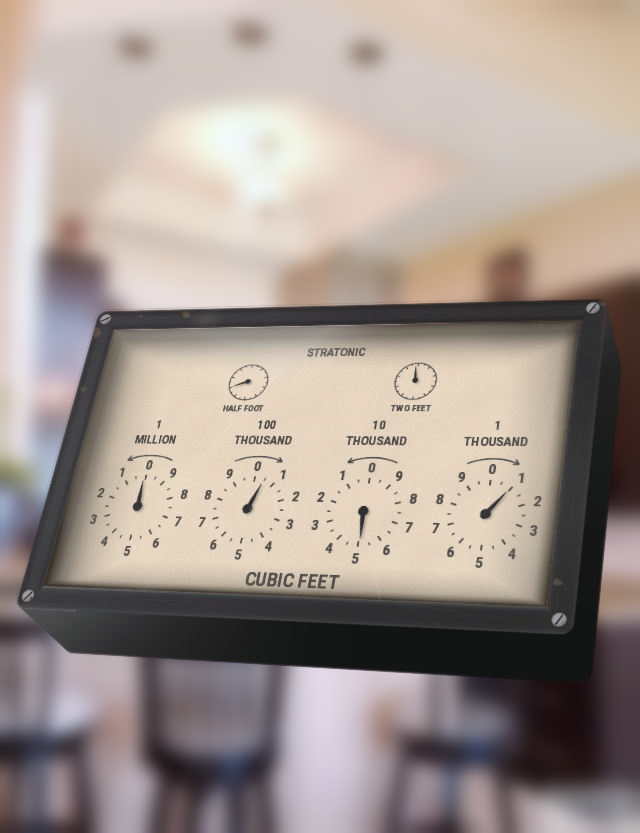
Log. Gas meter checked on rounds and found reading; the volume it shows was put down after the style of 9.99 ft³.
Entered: 5100 ft³
